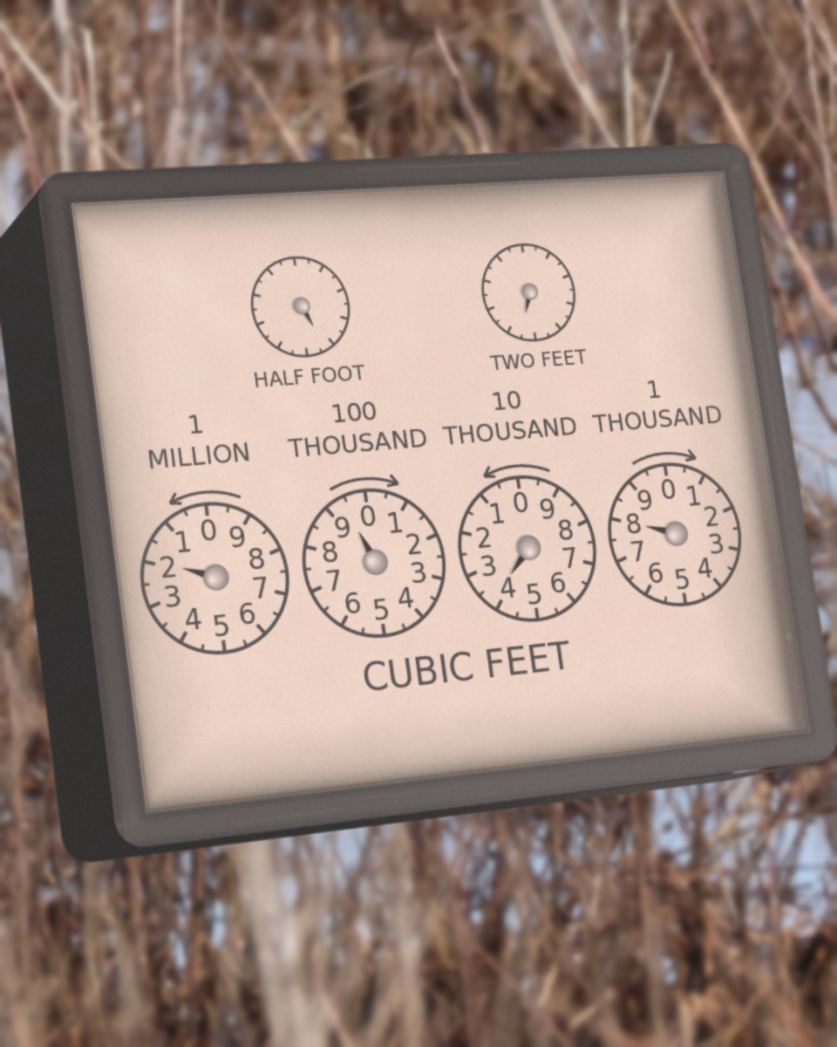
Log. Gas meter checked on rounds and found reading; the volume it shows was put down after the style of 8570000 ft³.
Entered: 193800 ft³
